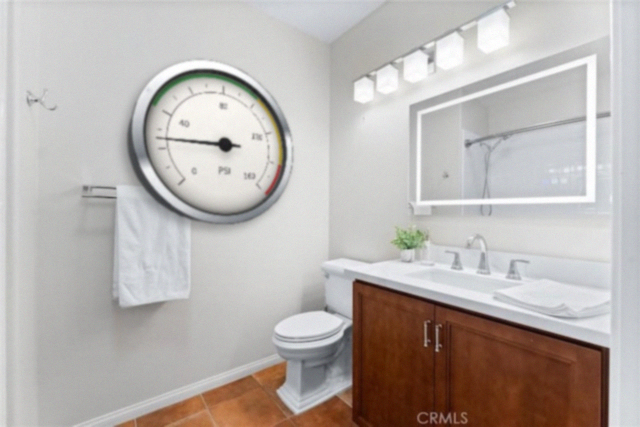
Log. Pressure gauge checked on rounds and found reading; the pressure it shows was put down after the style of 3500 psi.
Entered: 25 psi
